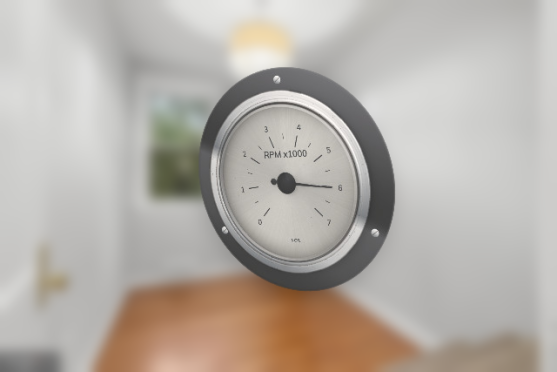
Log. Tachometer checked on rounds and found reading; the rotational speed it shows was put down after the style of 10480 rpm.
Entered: 6000 rpm
